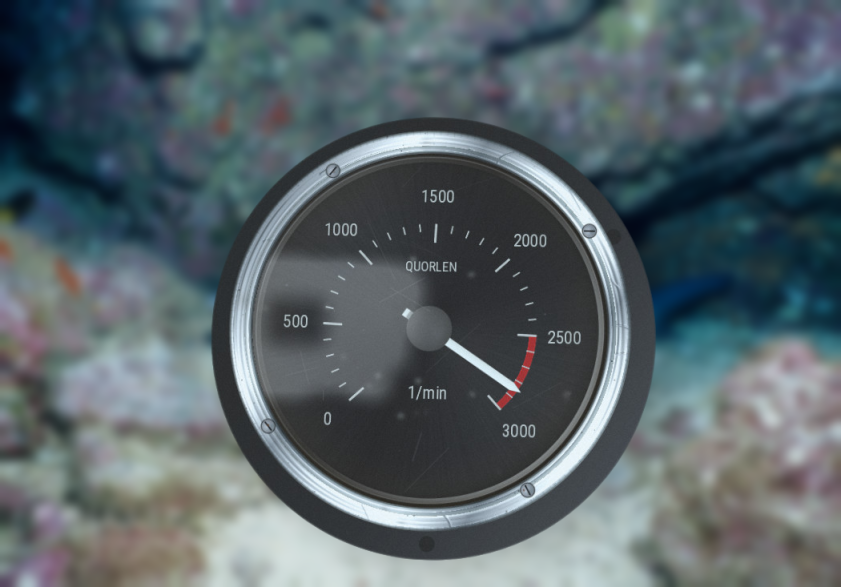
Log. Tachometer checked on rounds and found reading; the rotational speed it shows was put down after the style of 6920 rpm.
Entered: 2850 rpm
